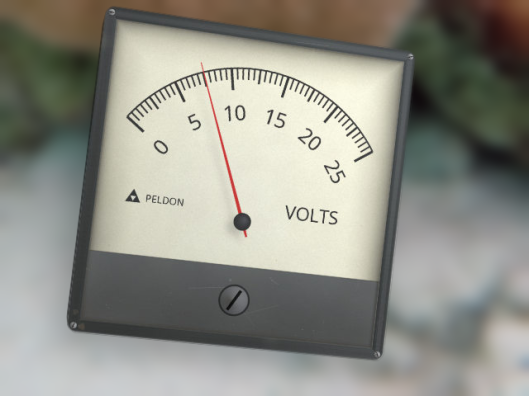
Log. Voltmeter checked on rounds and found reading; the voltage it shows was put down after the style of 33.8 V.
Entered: 7.5 V
